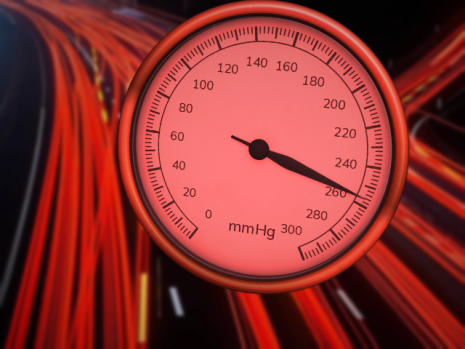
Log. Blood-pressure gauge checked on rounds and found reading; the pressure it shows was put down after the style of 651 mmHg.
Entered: 256 mmHg
